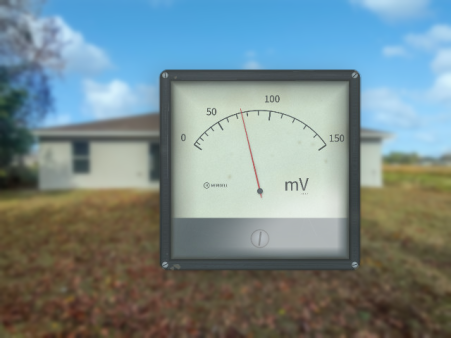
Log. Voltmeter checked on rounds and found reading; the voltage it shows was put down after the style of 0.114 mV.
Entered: 75 mV
